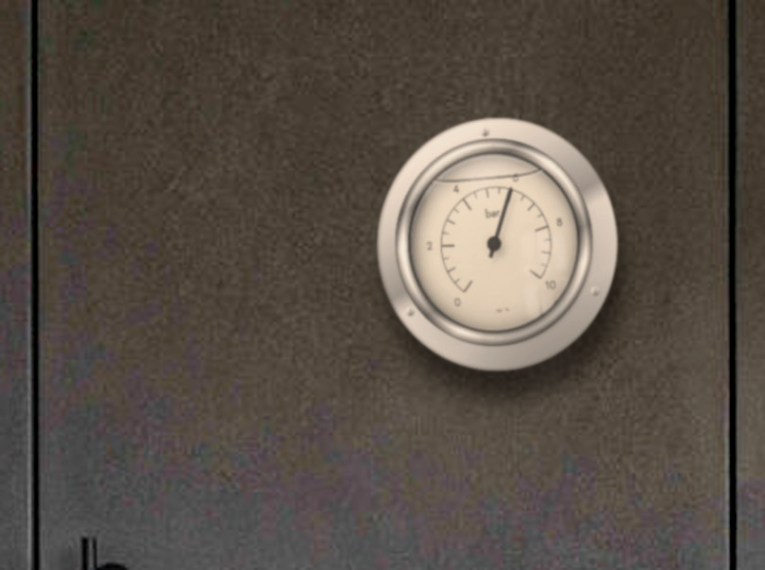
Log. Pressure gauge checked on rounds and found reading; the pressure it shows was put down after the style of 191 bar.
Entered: 6 bar
